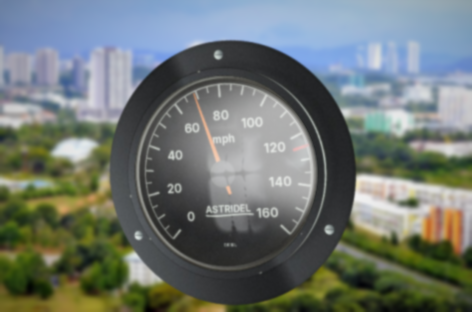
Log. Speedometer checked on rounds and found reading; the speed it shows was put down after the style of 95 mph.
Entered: 70 mph
